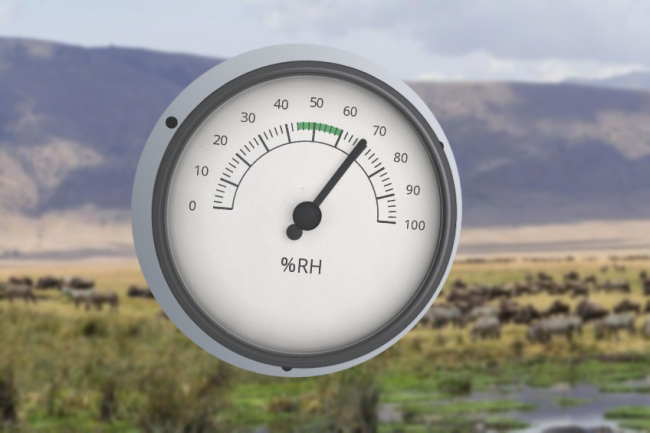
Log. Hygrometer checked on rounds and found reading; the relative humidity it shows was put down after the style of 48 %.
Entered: 68 %
